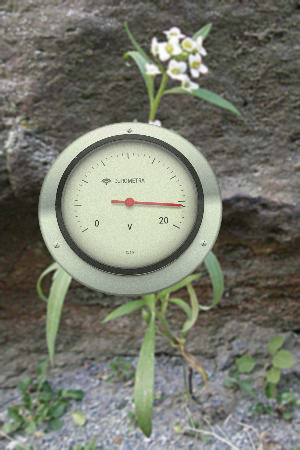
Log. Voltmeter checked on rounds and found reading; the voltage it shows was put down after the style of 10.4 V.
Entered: 18 V
